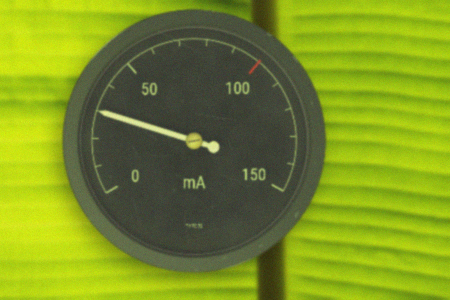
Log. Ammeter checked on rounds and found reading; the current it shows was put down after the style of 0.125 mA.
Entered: 30 mA
